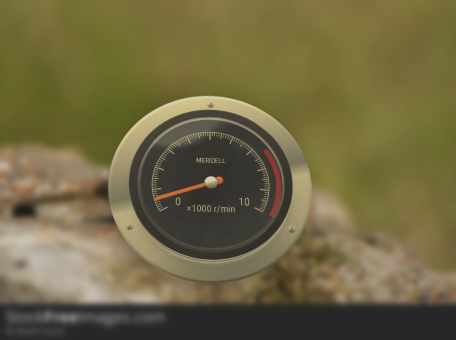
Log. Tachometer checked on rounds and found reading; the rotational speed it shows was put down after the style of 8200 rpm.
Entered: 500 rpm
